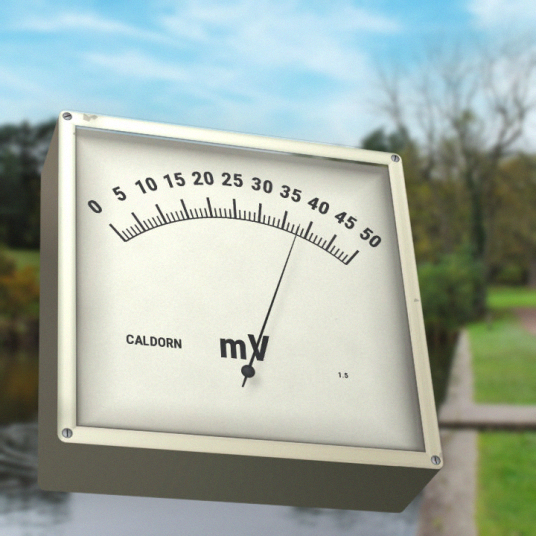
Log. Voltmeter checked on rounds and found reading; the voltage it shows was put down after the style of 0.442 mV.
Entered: 38 mV
